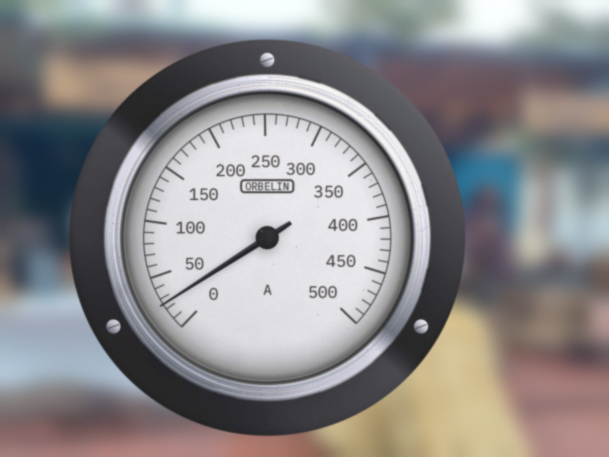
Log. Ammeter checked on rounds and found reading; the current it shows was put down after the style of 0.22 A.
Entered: 25 A
